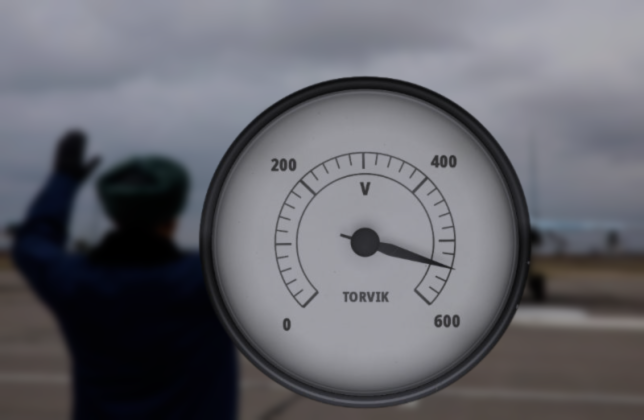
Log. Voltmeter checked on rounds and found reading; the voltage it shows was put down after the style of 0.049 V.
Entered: 540 V
